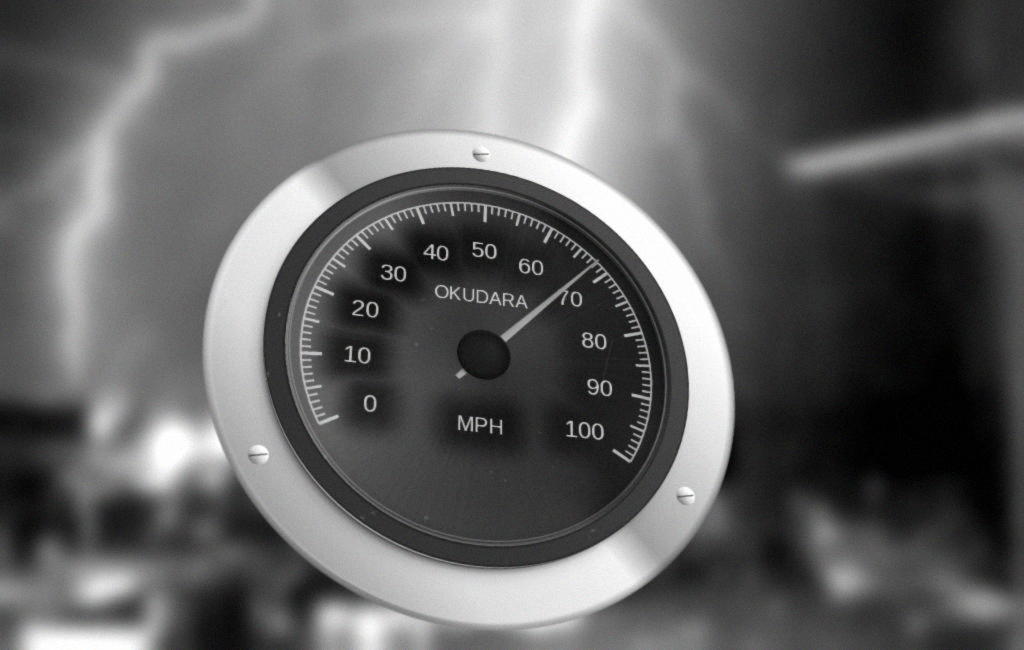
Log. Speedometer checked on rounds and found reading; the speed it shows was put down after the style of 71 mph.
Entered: 68 mph
